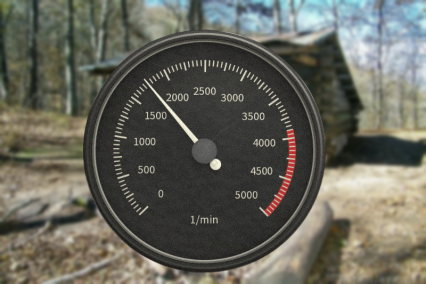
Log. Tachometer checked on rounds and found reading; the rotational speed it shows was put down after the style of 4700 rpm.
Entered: 1750 rpm
